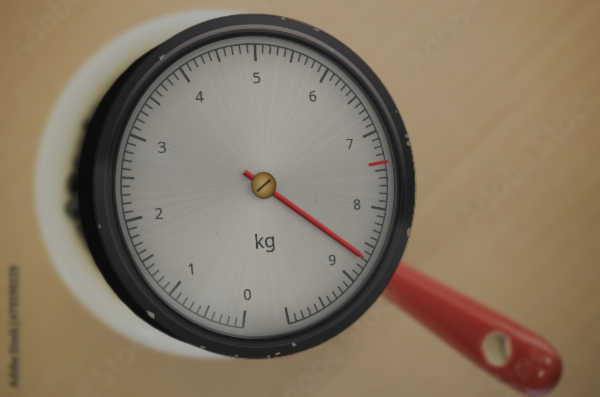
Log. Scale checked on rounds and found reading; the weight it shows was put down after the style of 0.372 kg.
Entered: 8.7 kg
